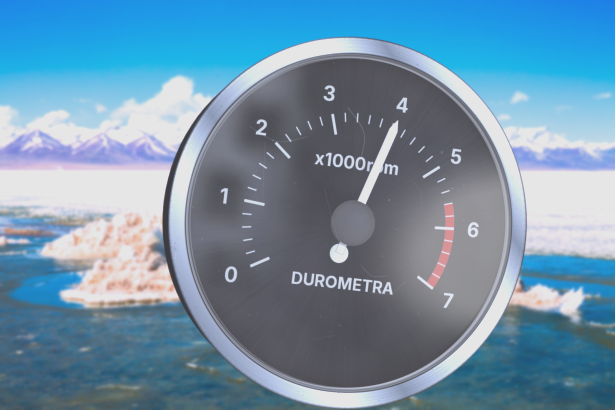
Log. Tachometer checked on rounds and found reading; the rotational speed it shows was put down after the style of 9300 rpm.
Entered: 4000 rpm
